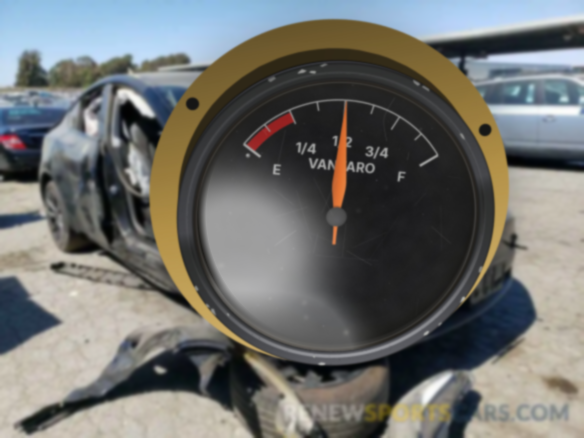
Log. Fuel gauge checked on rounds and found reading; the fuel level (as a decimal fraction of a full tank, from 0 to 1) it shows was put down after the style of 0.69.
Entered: 0.5
